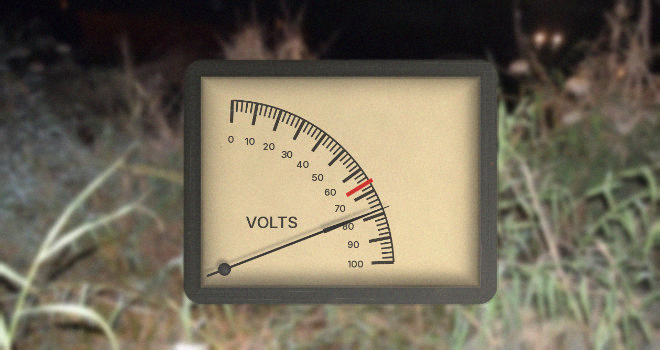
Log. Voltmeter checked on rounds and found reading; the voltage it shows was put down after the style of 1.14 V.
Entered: 78 V
